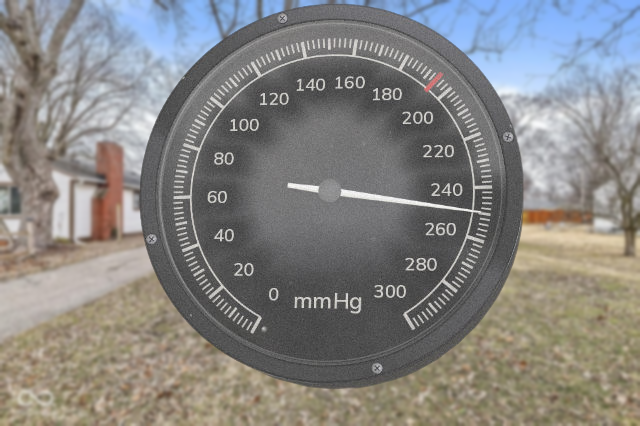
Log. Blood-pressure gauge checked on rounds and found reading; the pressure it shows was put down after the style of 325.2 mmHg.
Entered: 250 mmHg
